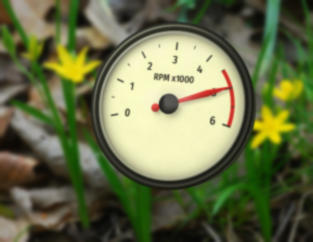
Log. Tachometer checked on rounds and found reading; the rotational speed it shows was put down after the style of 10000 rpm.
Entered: 5000 rpm
